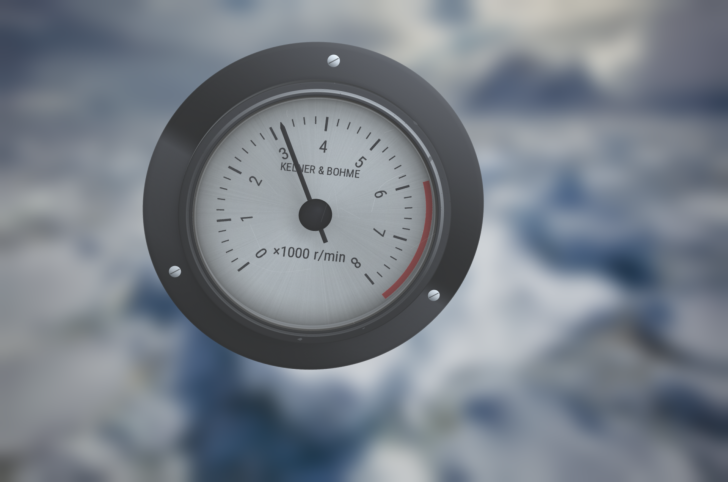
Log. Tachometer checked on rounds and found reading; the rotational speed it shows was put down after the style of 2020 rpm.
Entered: 3200 rpm
